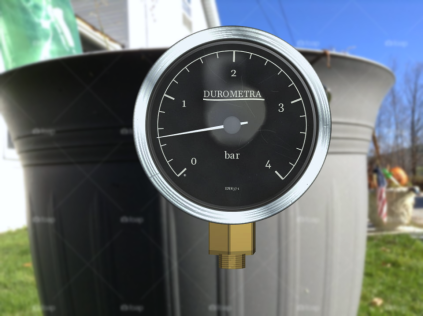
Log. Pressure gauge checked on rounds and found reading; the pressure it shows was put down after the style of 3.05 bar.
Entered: 0.5 bar
